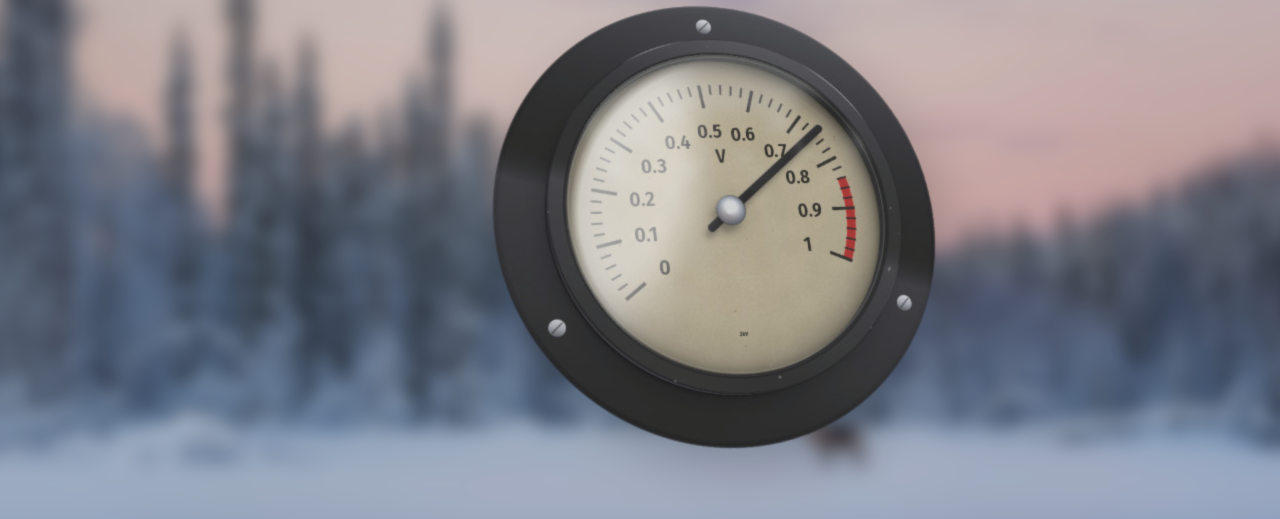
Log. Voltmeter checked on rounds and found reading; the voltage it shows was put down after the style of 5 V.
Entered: 0.74 V
